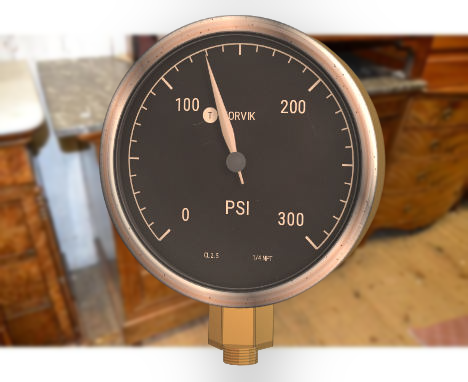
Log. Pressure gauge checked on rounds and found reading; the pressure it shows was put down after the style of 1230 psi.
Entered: 130 psi
